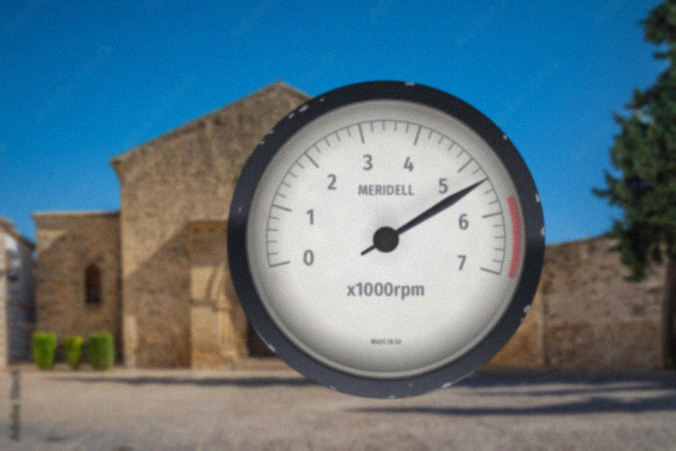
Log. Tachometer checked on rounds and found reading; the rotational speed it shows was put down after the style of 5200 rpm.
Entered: 5400 rpm
